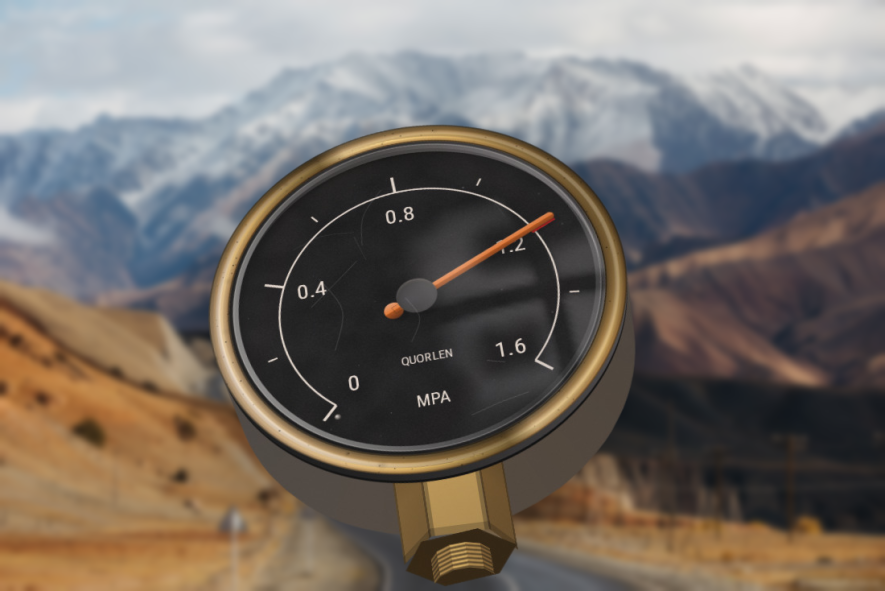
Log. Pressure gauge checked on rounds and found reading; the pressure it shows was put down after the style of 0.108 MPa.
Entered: 1.2 MPa
